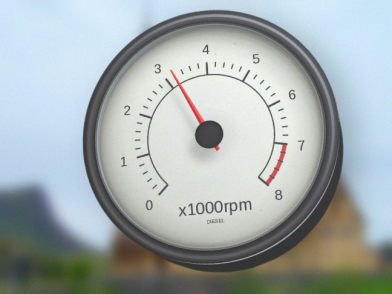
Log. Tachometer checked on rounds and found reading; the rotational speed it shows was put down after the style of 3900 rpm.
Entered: 3200 rpm
